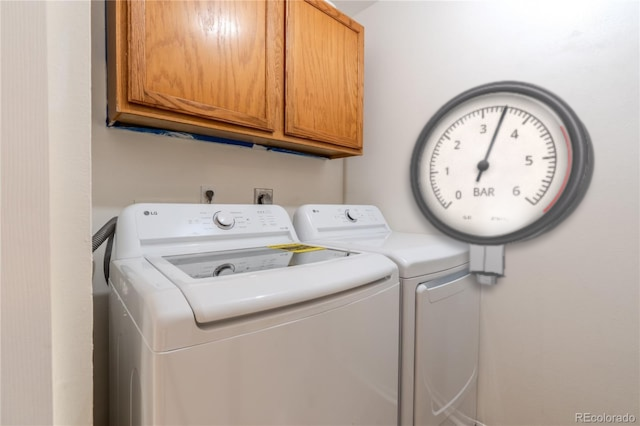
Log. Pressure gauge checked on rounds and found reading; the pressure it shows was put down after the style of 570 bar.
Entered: 3.5 bar
